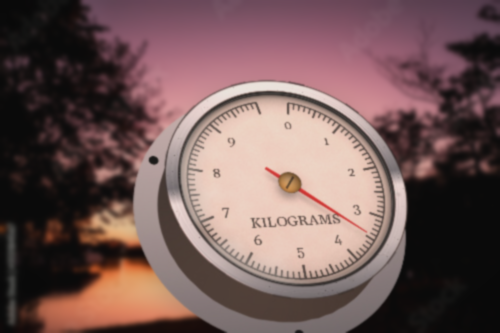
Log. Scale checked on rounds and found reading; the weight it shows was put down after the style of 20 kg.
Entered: 3.5 kg
